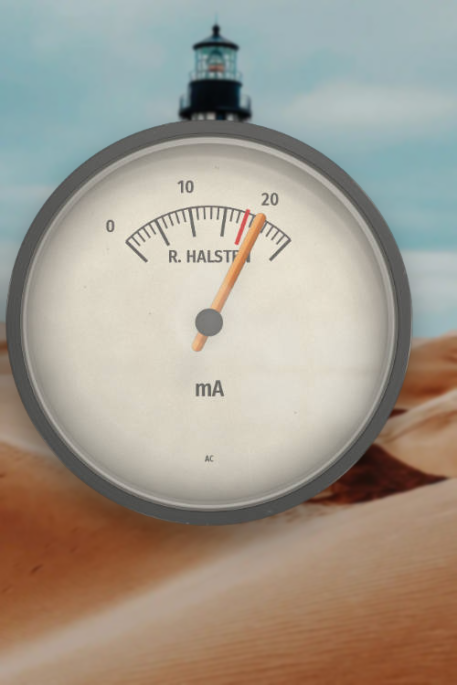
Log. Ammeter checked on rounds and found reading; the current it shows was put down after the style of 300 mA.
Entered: 20 mA
